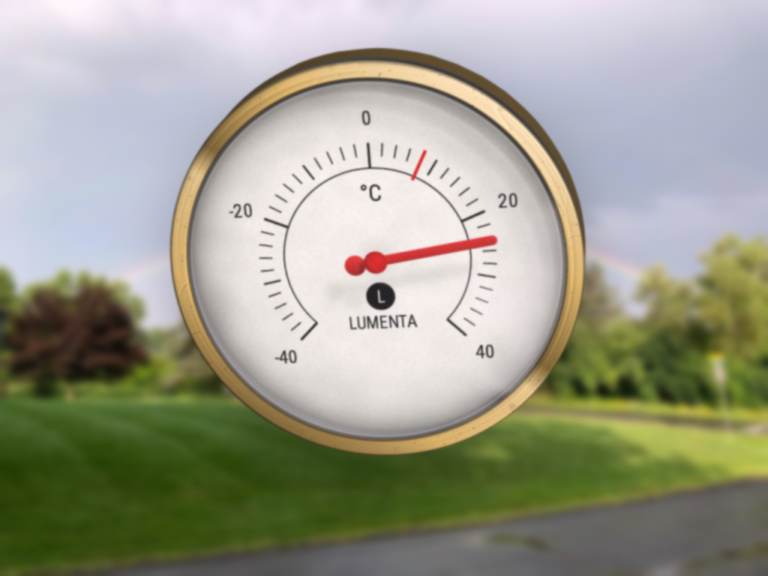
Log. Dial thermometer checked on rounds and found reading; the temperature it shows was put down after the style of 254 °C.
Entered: 24 °C
